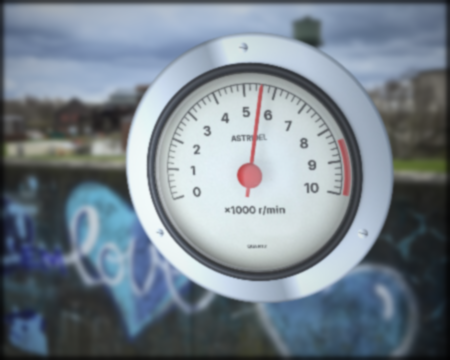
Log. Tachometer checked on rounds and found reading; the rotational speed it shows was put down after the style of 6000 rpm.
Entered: 5600 rpm
